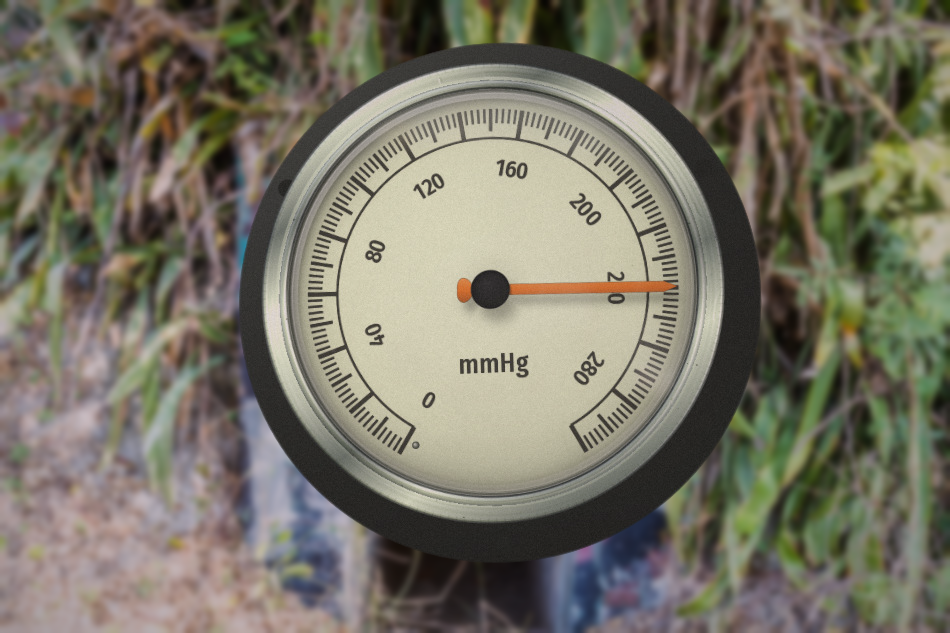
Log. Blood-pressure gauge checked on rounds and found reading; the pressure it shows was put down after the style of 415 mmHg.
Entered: 240 mmHg
